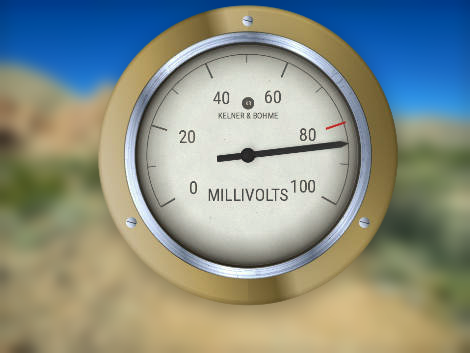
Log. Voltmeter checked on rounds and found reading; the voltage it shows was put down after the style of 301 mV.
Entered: 85 mV
